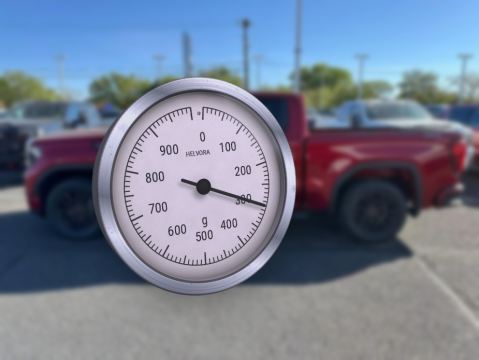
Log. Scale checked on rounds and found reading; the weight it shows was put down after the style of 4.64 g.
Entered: 300 g
